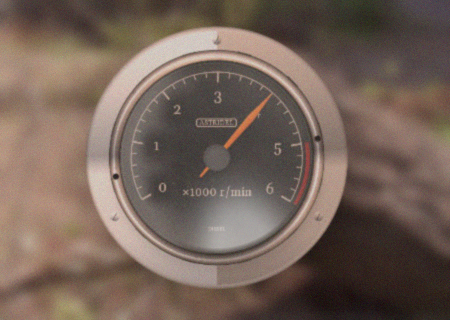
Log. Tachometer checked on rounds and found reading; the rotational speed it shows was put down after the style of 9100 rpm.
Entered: 4000 rpm
